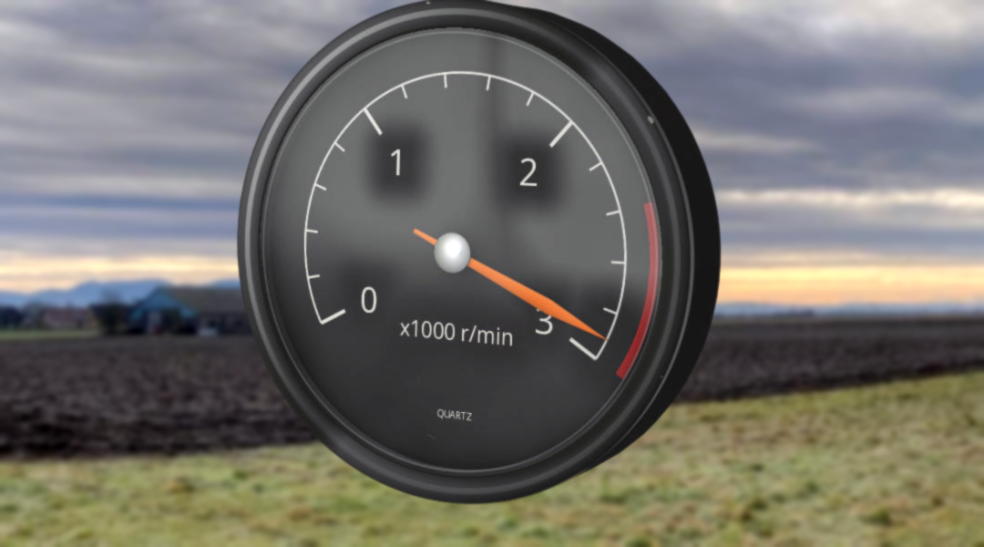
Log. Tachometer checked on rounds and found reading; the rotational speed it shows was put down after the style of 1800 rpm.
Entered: 2900 rpm
